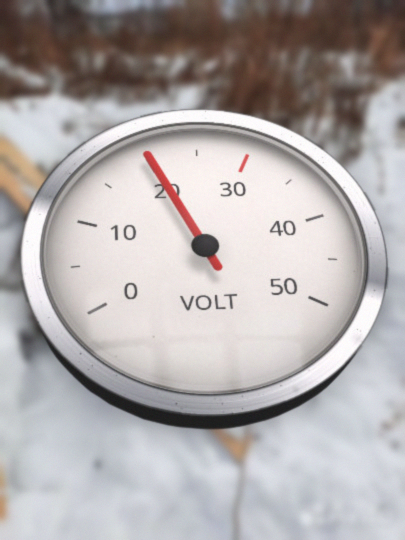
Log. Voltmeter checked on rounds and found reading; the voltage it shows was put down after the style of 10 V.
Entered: 20 V
